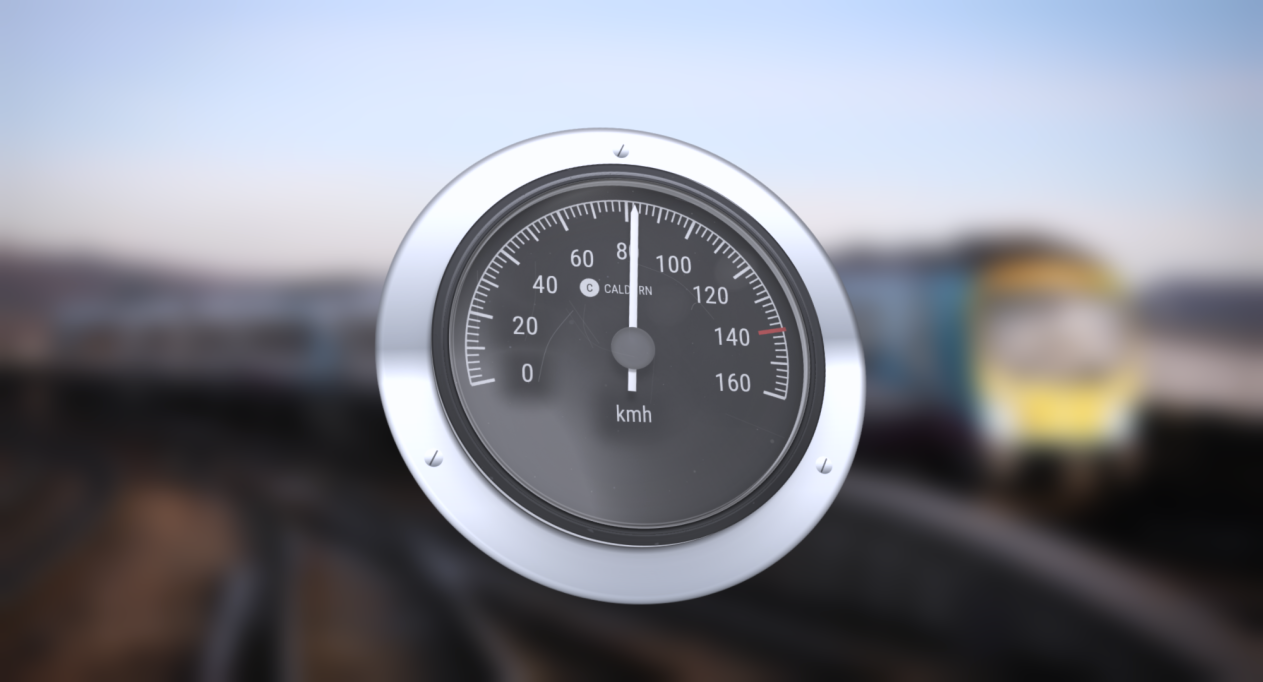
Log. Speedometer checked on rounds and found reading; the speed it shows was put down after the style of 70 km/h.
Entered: 82 km/h
